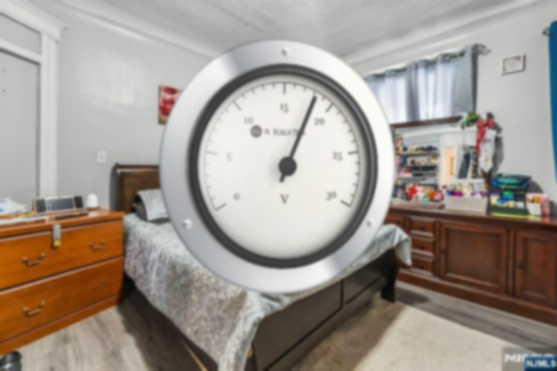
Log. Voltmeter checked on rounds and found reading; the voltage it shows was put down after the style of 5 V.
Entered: 18 V
